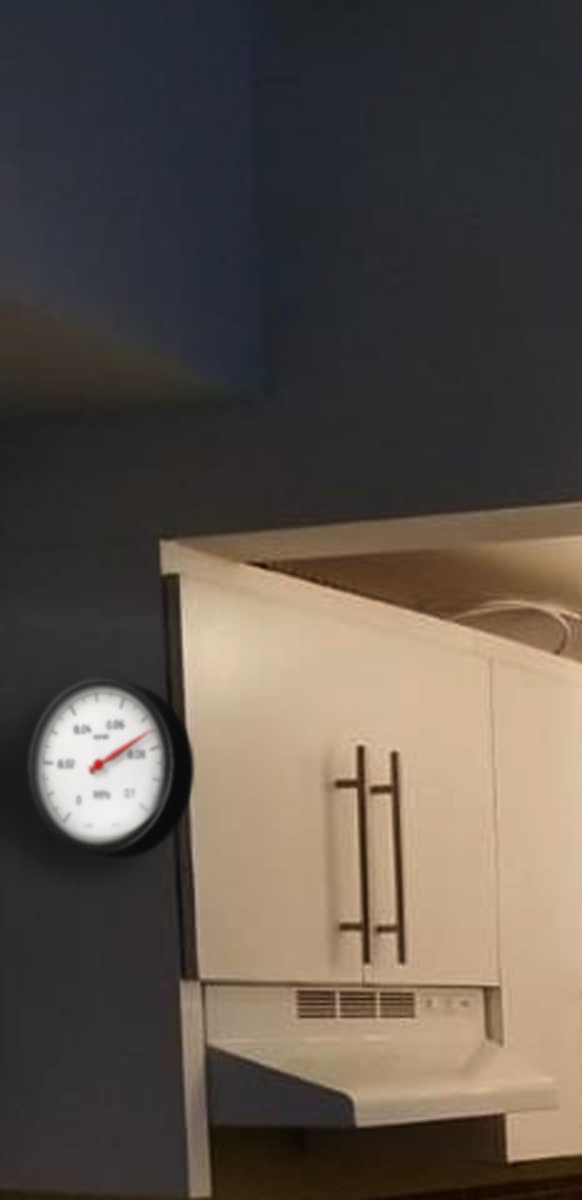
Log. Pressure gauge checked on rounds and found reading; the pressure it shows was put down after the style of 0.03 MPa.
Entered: 0.075 MPa
